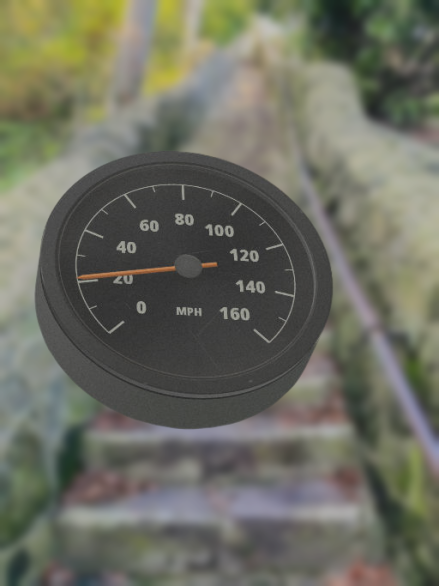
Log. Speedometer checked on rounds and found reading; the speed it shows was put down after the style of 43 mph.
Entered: 20 mph
